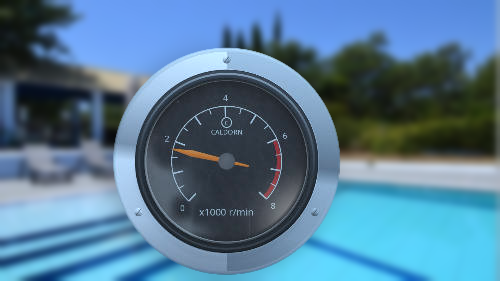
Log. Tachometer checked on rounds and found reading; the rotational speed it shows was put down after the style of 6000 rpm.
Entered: 1750 rpm
